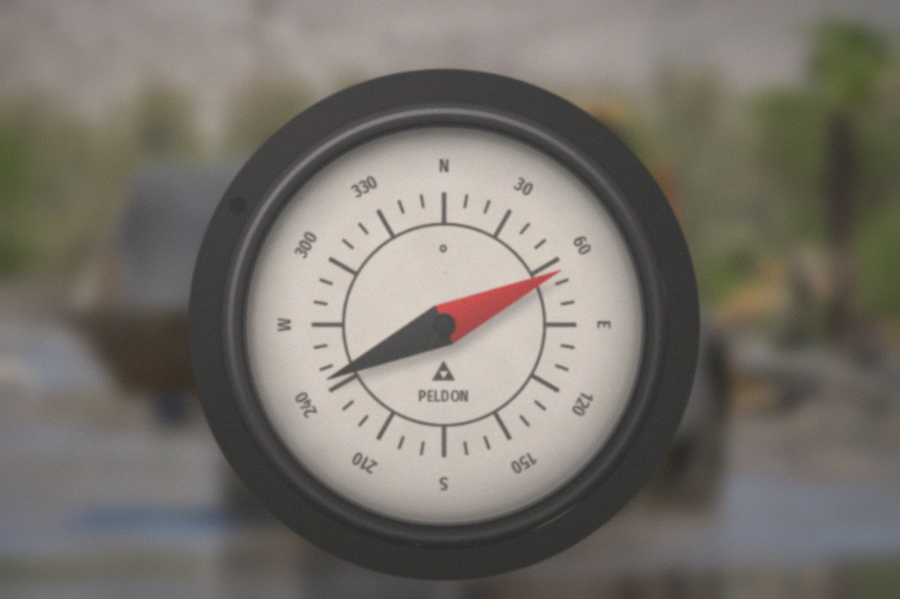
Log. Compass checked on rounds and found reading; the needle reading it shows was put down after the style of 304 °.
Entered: 65 °
